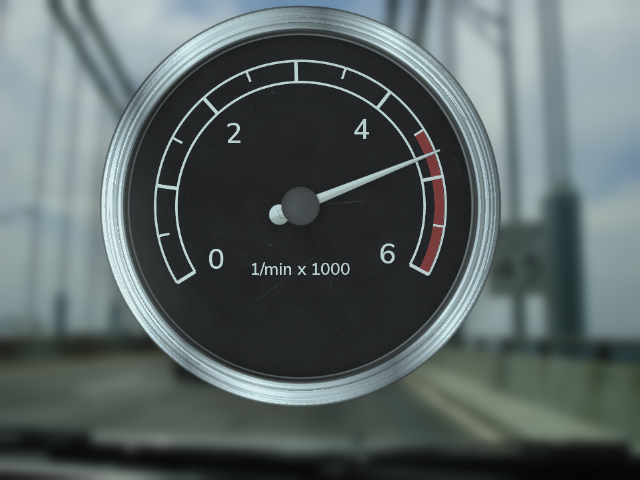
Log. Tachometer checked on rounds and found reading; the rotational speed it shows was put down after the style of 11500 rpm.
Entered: 4750 rpm
